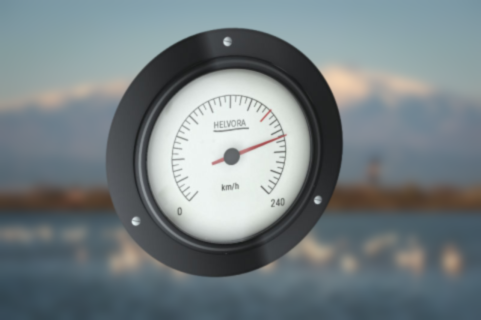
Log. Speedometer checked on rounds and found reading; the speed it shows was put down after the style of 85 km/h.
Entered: 185 km/h
